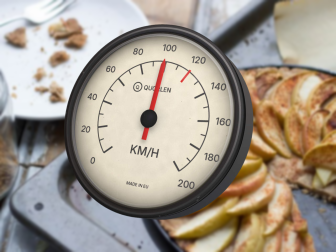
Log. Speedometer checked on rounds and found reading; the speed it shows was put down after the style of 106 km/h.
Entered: 100 km/h
